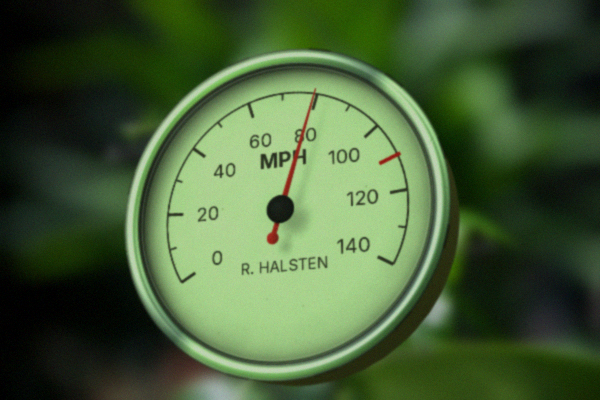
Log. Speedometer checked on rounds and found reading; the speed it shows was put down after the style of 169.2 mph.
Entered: 80 mph
